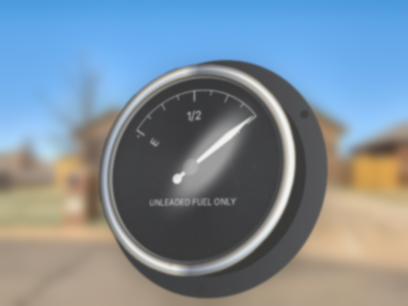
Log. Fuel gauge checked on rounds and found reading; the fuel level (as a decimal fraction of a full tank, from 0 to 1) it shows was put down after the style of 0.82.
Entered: 1
